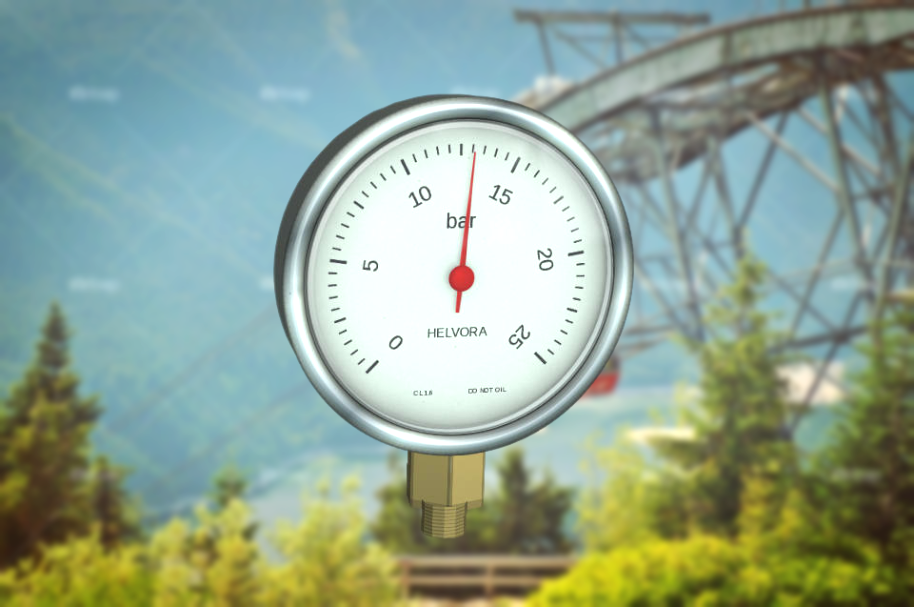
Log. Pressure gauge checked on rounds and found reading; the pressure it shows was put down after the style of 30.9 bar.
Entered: 13 bar
